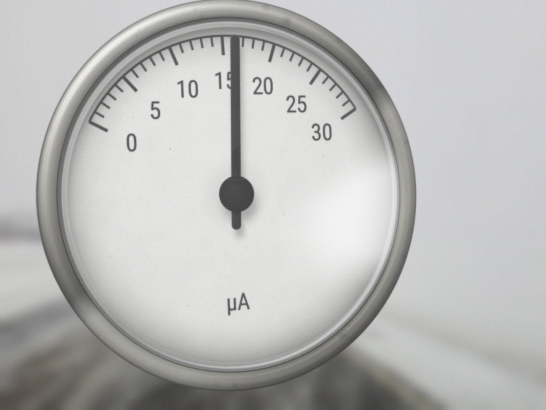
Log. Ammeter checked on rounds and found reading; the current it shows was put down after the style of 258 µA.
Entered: 16 µA
